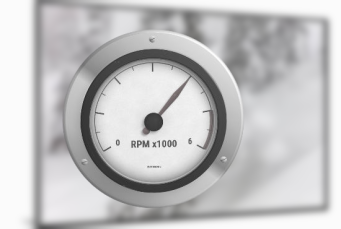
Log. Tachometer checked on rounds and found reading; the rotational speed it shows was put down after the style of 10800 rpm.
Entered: 4000 rpm
